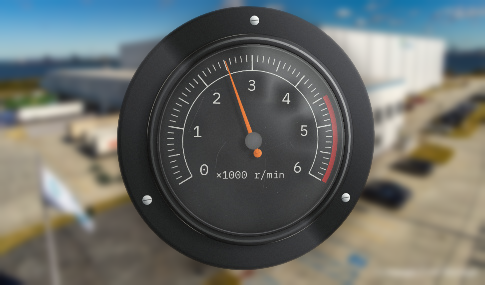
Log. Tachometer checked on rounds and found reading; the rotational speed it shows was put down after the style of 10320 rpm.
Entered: 2500 rpm
